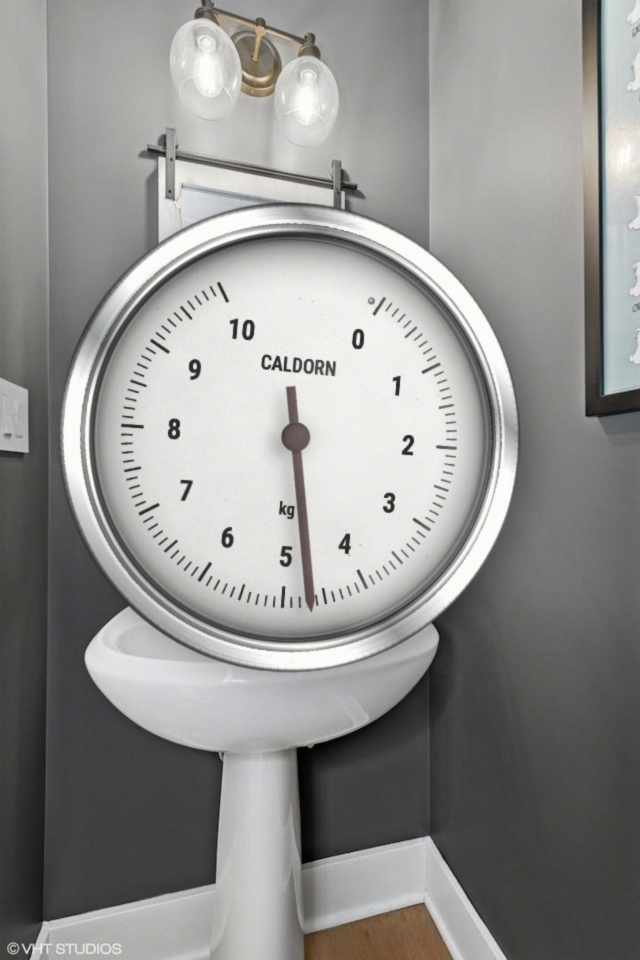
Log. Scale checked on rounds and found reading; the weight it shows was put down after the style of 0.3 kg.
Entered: 4.7 kg
